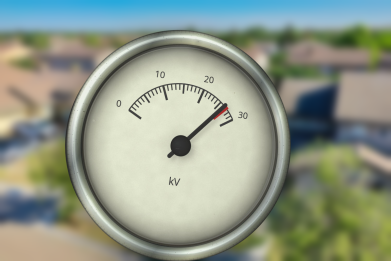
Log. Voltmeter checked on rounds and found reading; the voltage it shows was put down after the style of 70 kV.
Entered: 26 kV
